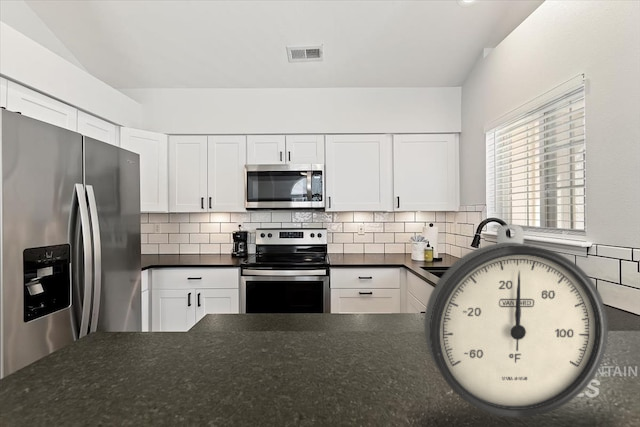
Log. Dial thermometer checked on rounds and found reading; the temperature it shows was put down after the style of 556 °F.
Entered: 30 °F
